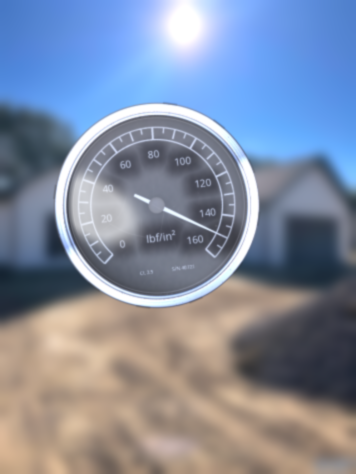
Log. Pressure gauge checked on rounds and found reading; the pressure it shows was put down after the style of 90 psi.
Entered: 150 psi
